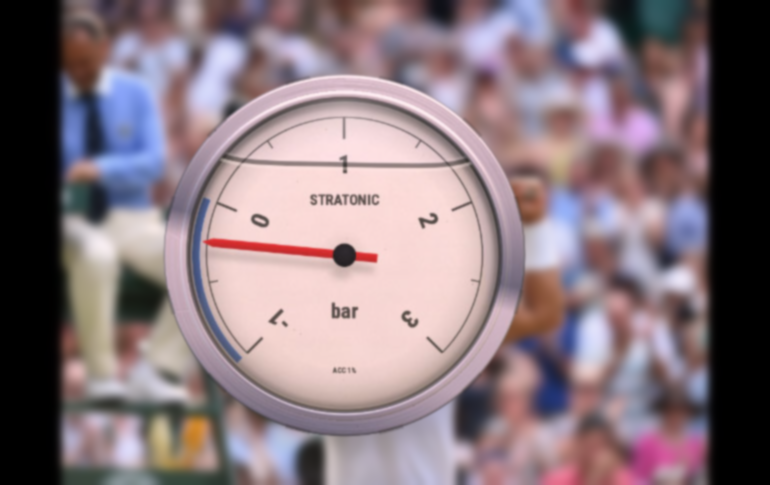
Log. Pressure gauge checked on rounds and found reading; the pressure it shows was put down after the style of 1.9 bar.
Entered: -0.25 bar
